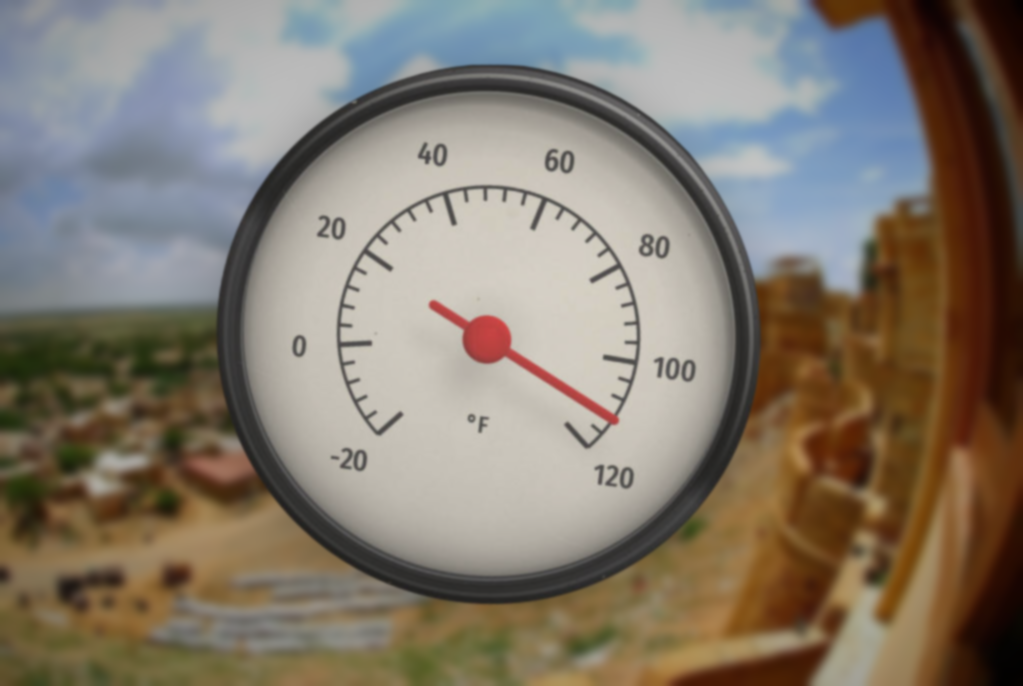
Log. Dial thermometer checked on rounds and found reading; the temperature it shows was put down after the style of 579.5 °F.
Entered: 112 °F
